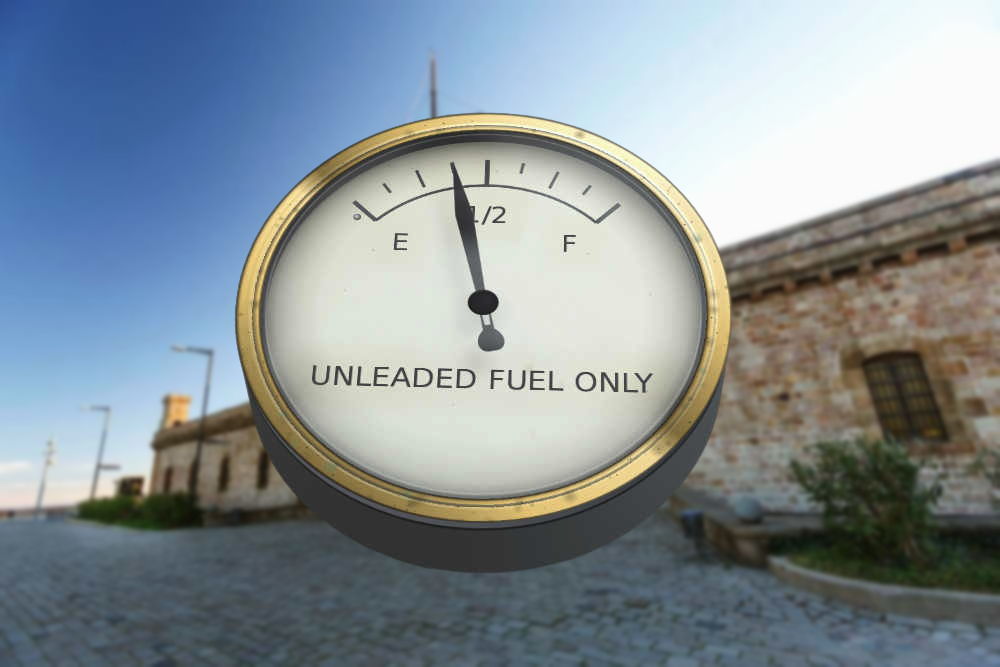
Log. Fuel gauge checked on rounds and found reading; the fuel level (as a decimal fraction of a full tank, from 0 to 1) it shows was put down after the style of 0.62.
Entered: 0.375
